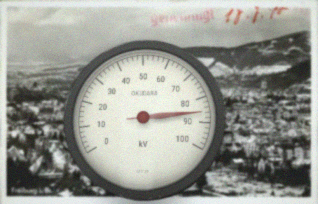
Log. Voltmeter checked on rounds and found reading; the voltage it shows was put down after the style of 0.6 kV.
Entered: 86 kV
